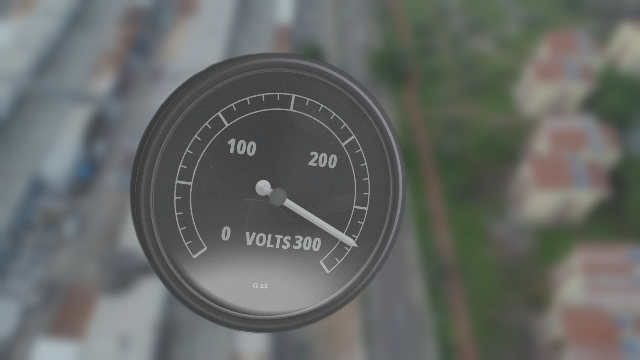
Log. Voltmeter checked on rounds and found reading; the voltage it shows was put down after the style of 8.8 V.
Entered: 275 V
